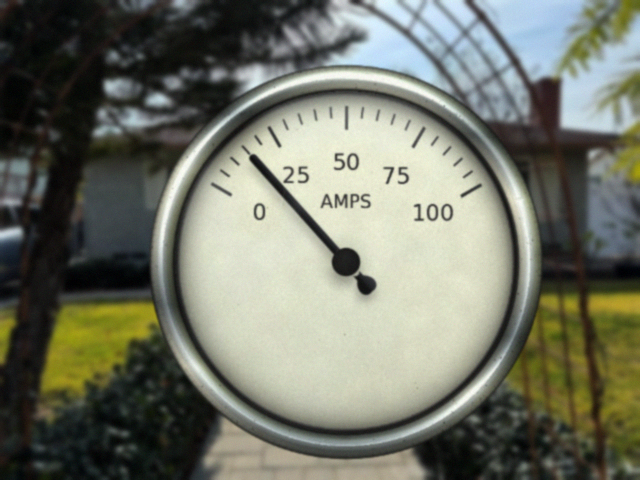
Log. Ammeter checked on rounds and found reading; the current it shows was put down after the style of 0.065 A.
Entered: 15 A
